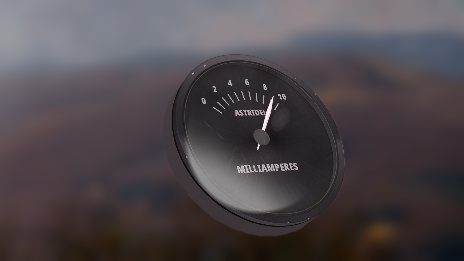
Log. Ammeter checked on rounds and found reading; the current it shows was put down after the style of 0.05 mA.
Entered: 9 mA
